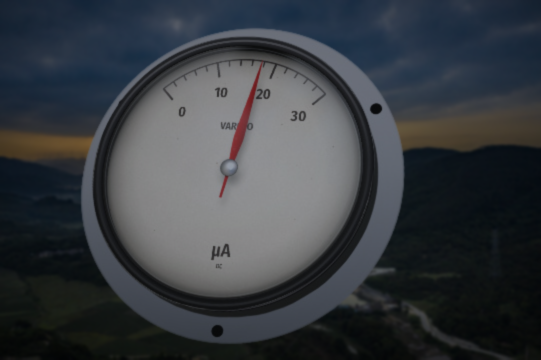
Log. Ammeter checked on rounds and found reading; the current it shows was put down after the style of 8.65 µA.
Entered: 18 µA
